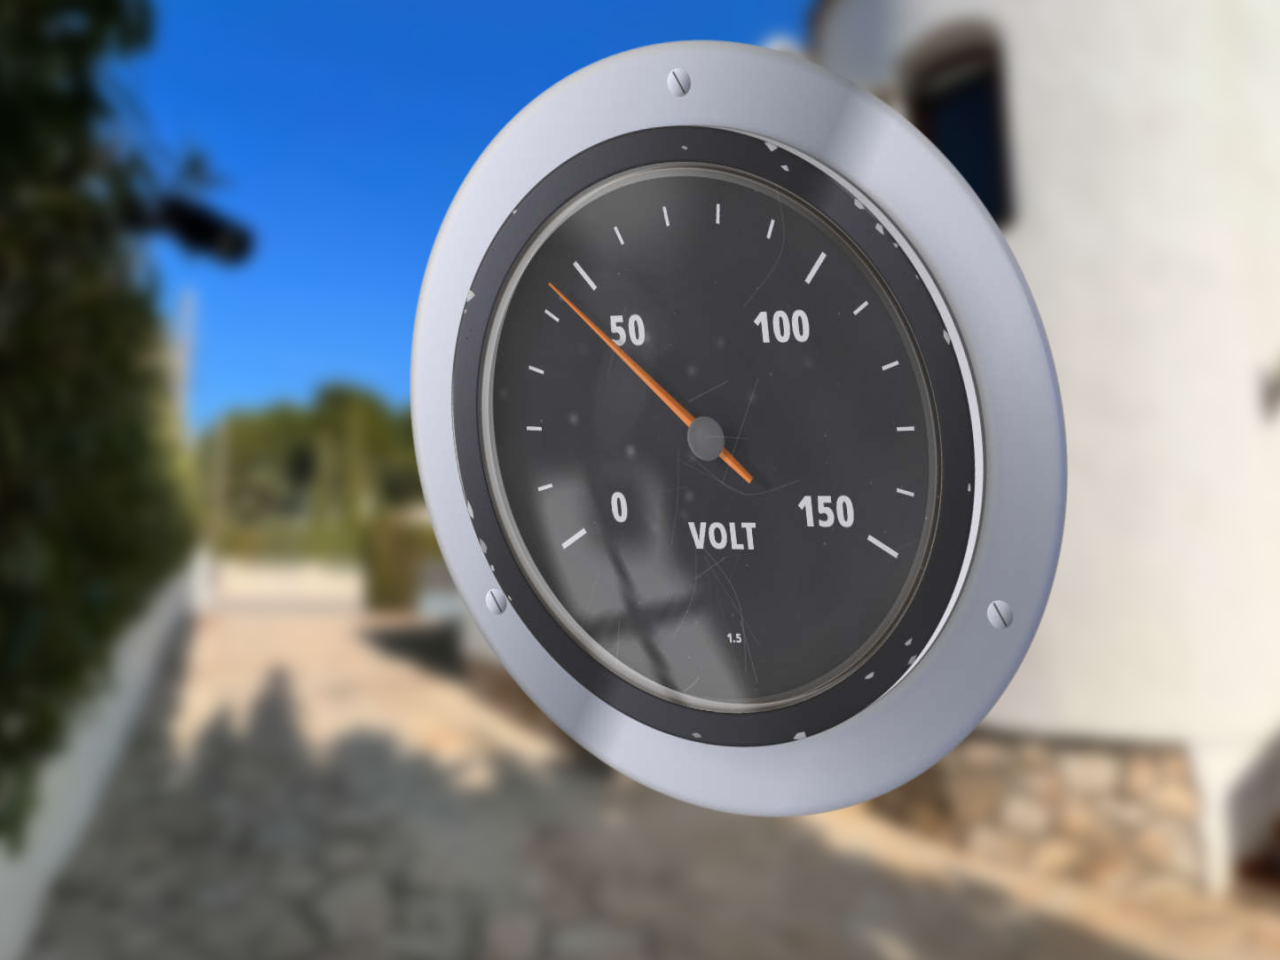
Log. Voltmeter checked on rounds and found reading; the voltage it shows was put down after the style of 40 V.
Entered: 45 V
